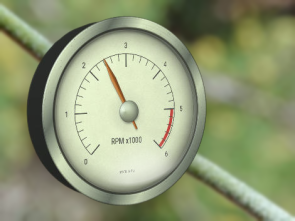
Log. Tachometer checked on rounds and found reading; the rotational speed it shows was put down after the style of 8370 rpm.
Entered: 2400 rpm
